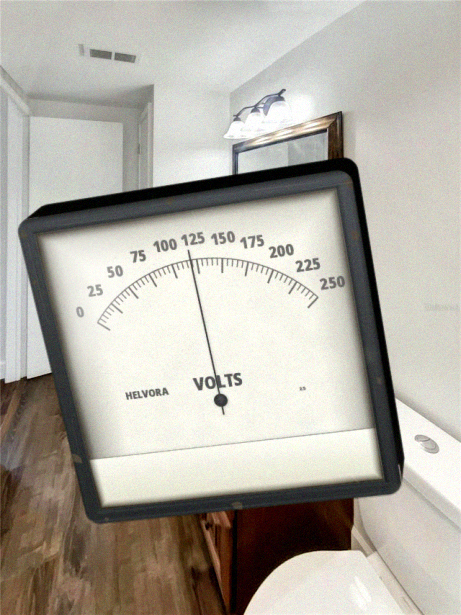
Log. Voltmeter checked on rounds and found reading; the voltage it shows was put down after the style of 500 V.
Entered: 120 V
